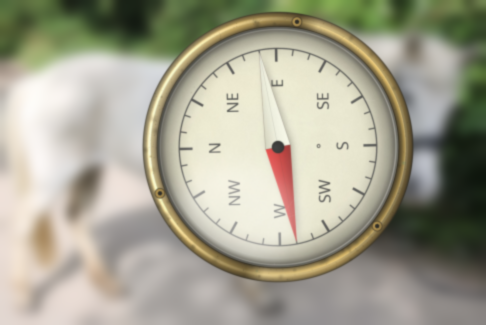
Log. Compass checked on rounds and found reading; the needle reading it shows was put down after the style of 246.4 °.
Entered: 260 °
